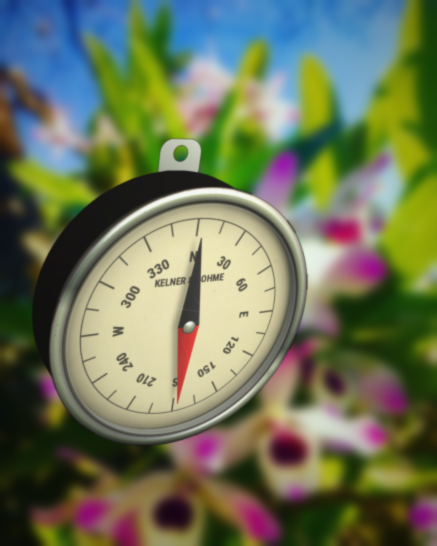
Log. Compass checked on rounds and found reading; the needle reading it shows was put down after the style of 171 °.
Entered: 180 °
